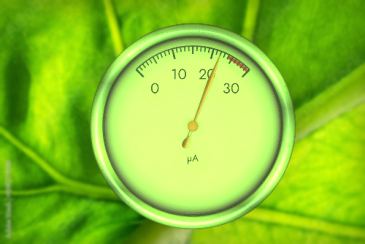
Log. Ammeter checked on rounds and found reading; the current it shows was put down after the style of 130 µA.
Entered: 22 µA
